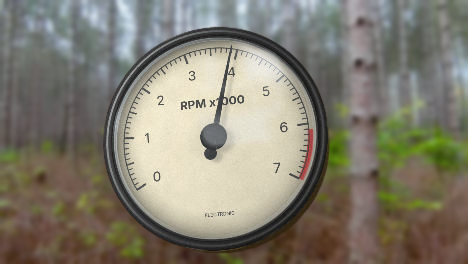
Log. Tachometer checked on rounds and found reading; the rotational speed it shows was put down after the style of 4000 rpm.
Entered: 3900 rpm
